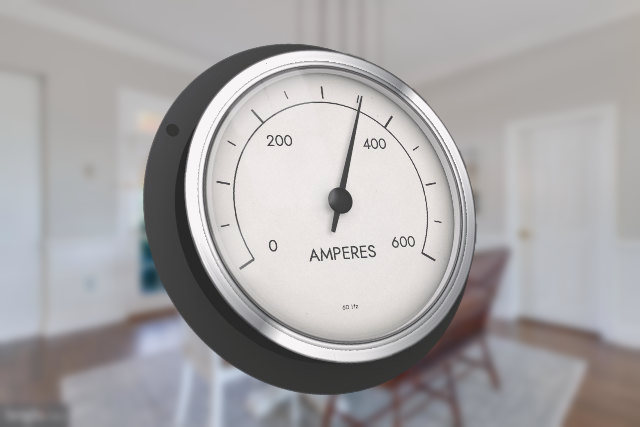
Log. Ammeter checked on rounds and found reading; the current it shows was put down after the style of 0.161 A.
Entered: 350 A
